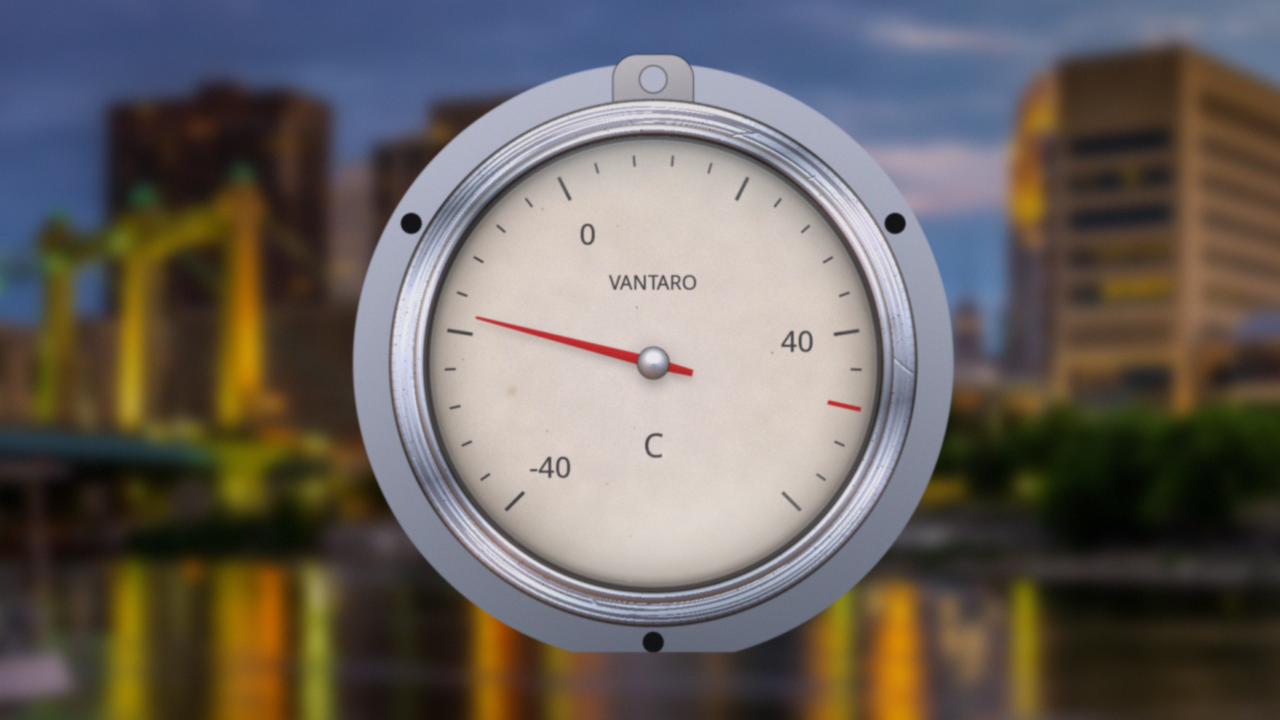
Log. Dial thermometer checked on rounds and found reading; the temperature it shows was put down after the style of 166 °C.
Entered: -18 °C
